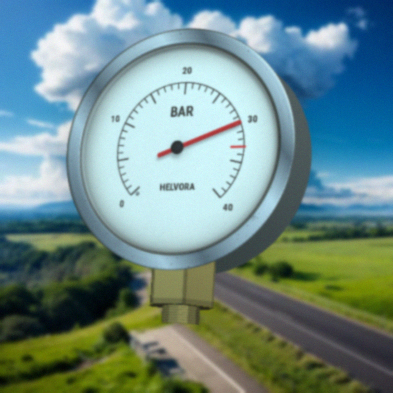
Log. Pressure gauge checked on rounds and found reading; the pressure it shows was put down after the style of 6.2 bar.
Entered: 30 bar
